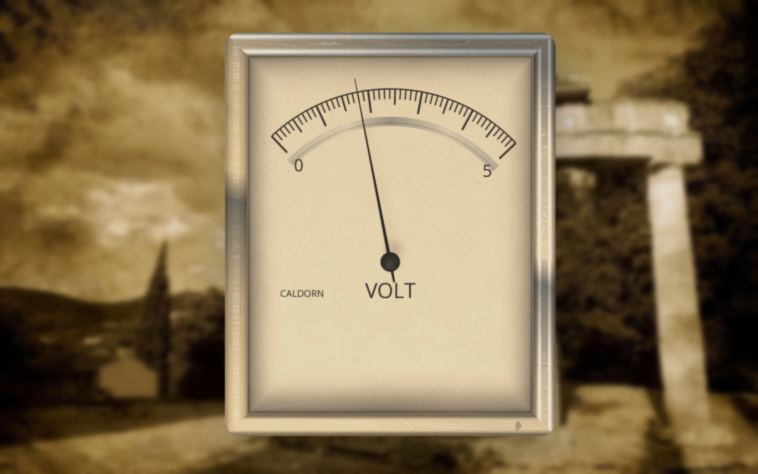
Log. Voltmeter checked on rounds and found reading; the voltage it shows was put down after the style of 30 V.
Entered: 1.8 V
